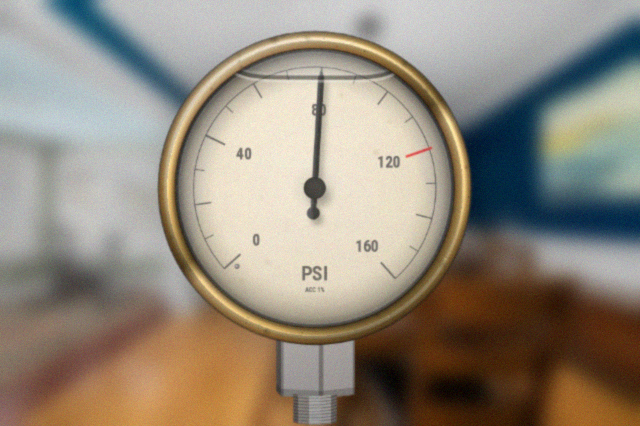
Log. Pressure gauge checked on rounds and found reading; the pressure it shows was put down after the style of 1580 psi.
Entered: 80 psi
